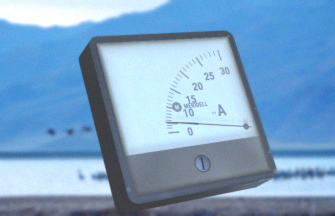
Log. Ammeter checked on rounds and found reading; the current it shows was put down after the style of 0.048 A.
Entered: 5 A
